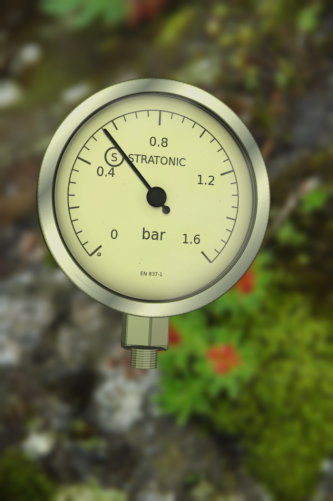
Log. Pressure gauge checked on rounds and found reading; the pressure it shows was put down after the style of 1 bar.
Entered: 0.55 bar
